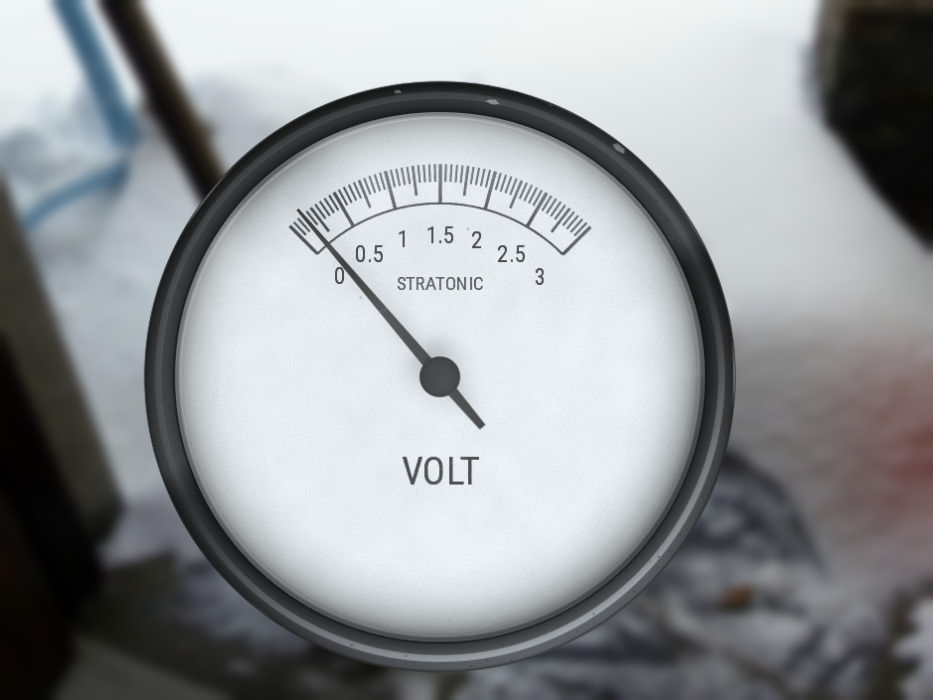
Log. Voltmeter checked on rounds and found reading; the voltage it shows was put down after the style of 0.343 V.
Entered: 0.15 V
